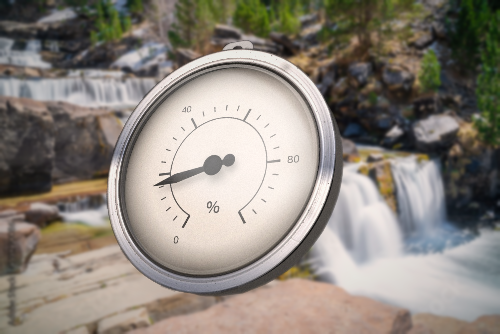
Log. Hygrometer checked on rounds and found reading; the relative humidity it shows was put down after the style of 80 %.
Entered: 16 %
